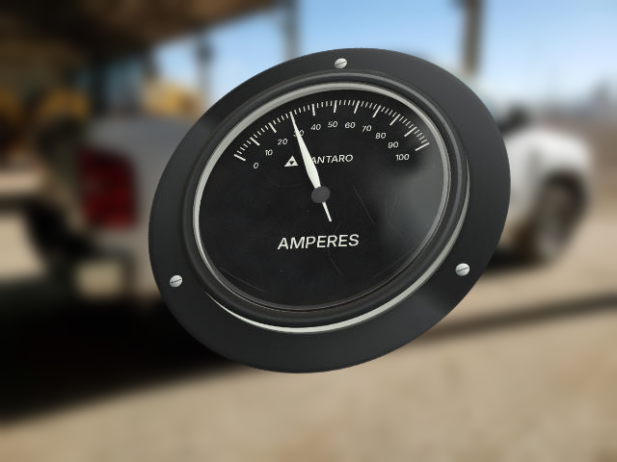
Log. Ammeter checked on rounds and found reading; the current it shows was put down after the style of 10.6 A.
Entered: 30 A
